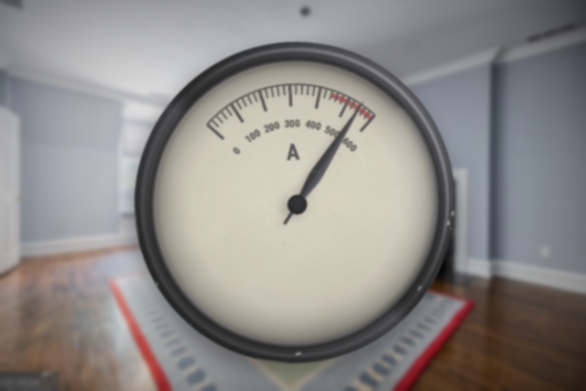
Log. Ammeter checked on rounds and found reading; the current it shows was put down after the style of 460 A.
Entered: 540 A
